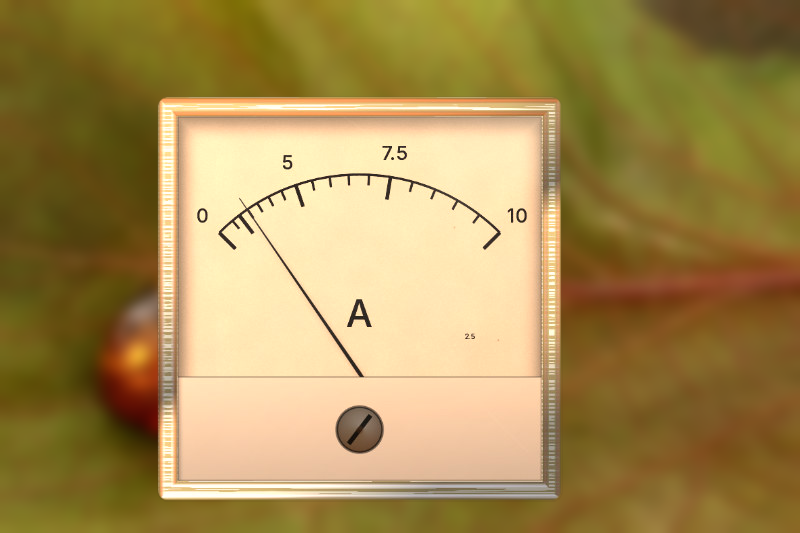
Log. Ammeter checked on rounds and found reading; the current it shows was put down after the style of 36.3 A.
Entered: 3 A
